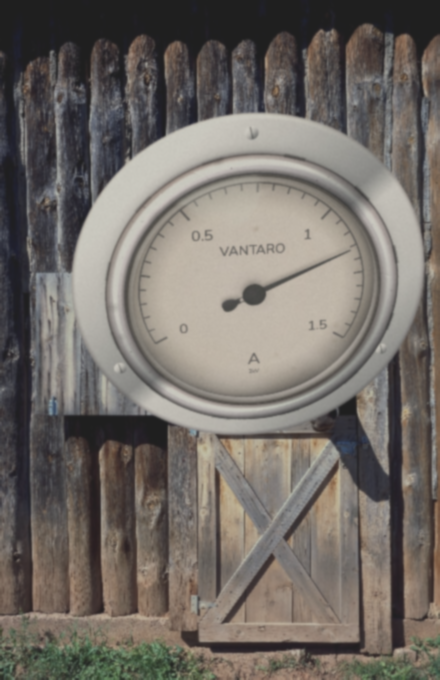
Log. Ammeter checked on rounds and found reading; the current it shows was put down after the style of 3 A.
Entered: 1.15 A
